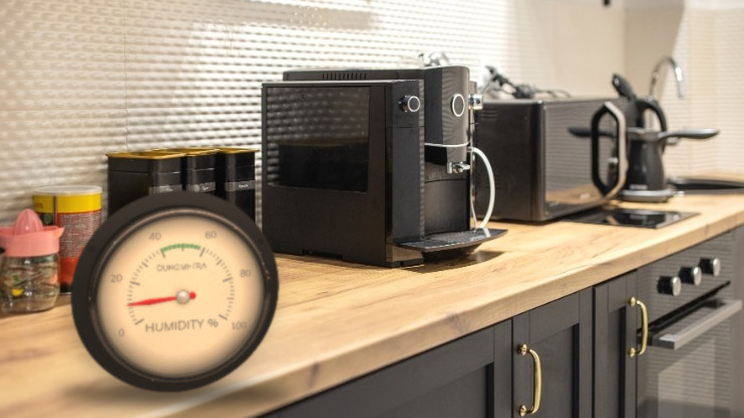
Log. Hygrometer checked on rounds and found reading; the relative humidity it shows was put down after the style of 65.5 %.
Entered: 10 %
